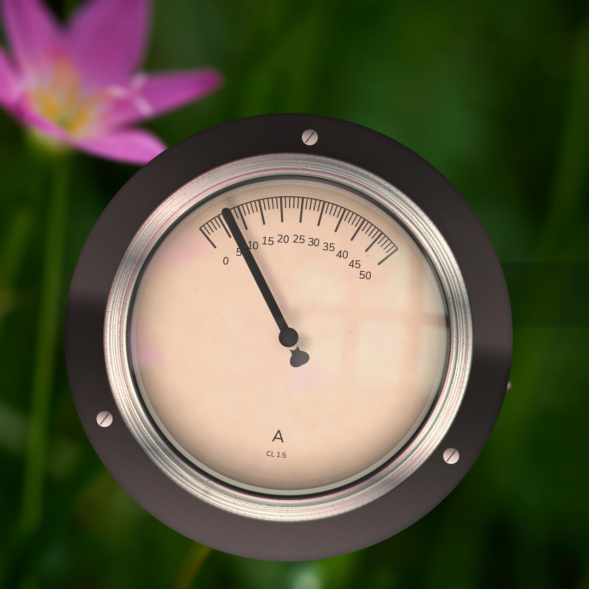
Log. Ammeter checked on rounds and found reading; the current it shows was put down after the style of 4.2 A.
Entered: 7 A
